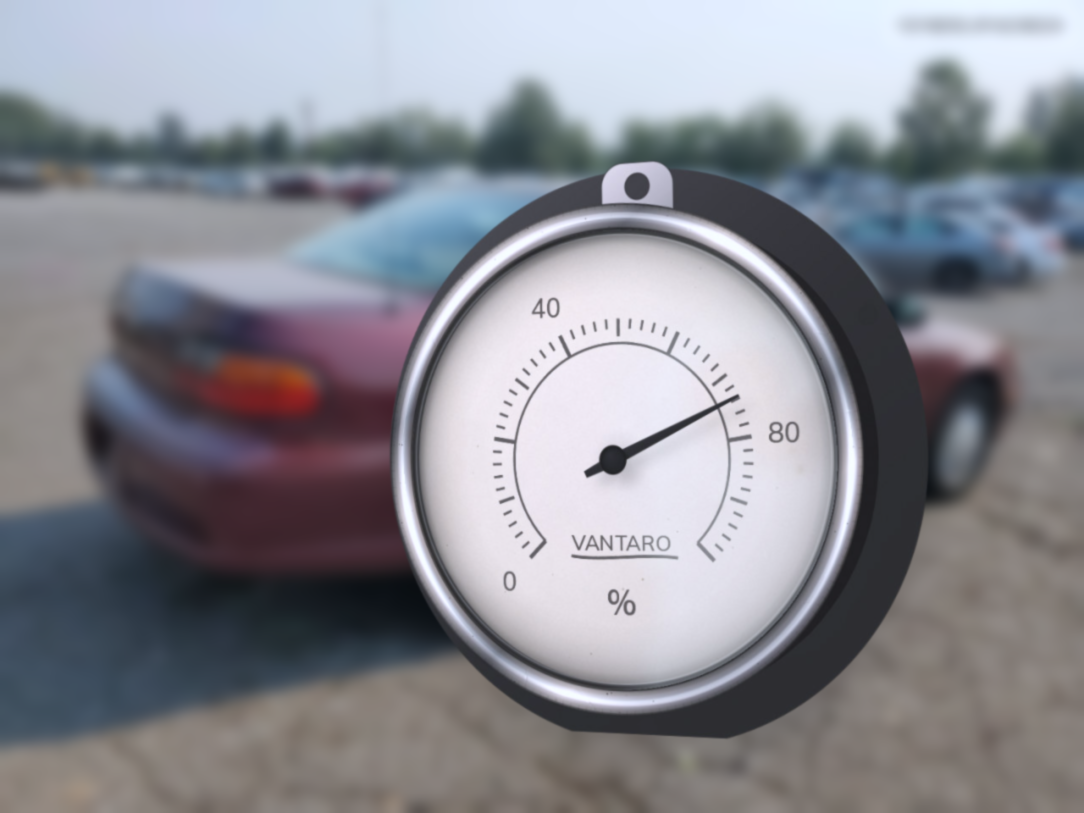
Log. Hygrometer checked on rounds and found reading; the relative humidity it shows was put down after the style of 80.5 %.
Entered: 74 %
